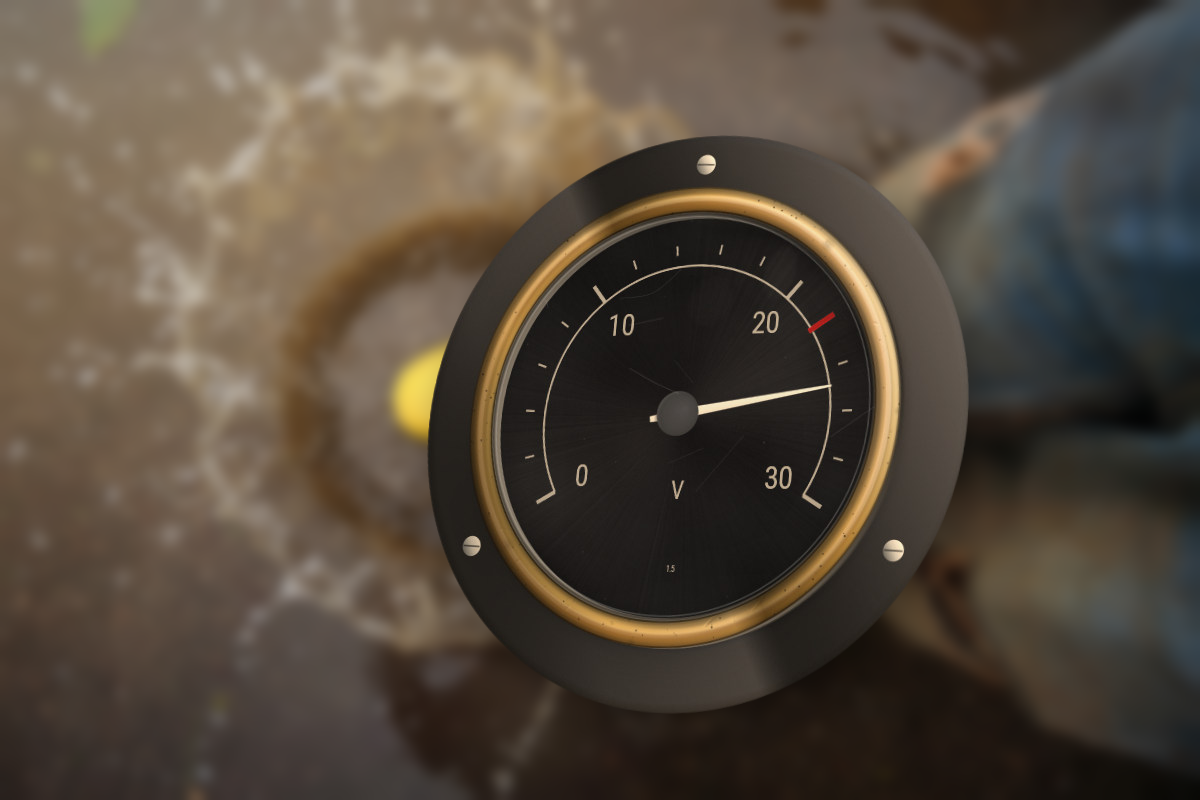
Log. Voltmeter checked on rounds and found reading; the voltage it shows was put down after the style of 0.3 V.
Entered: 25 V
